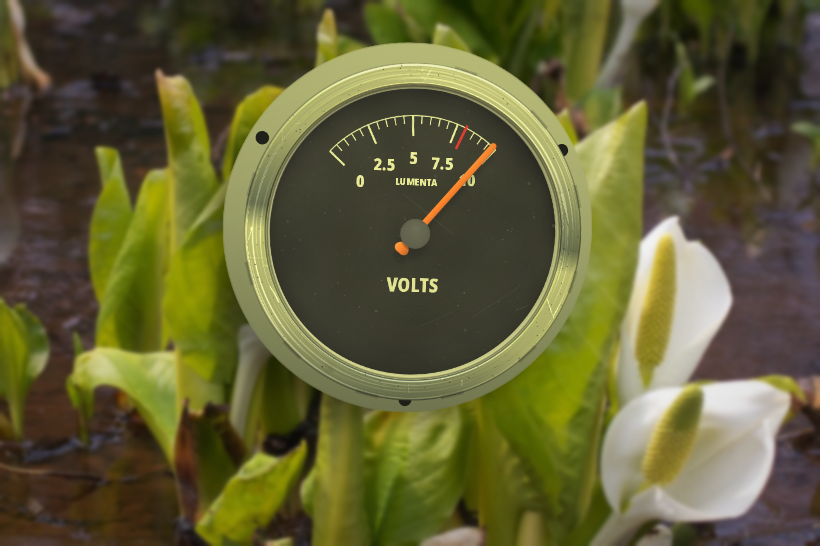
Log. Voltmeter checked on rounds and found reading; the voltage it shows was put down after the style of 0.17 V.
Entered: 9.75 V
